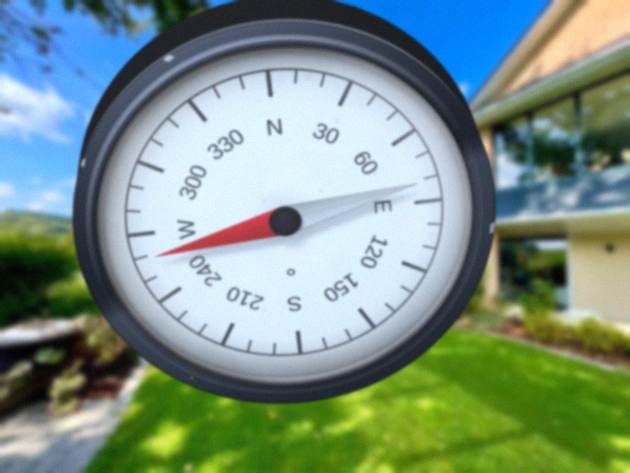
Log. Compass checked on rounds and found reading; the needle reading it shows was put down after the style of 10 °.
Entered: 260 °
